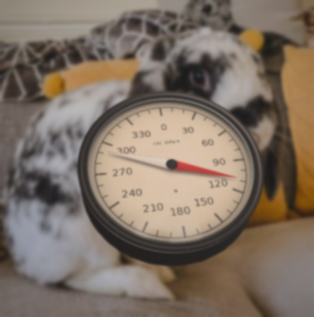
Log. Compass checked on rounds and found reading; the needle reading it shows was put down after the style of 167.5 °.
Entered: 110 °
